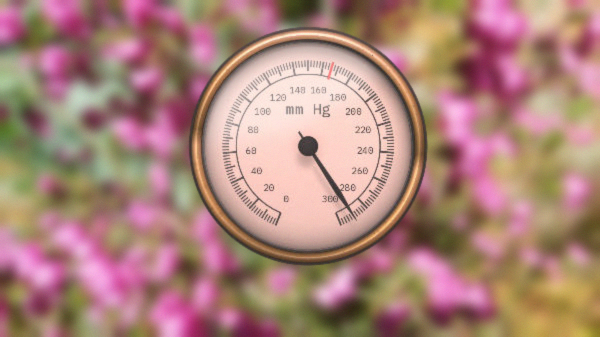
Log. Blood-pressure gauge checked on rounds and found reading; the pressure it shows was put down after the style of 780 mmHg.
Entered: 290 mmHg
